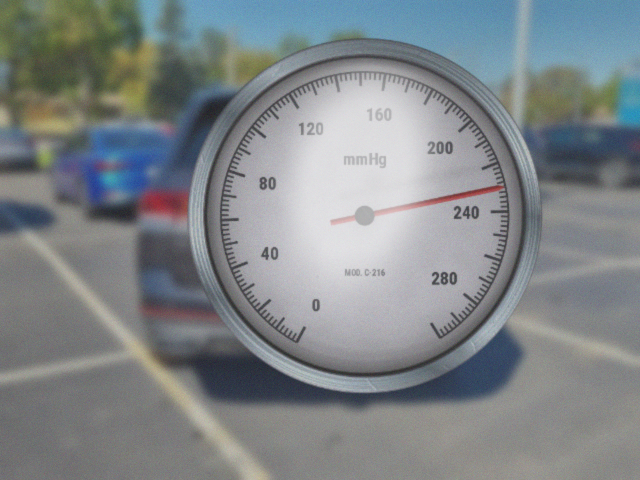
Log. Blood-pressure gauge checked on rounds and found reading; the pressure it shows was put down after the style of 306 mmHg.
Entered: 230 mmHg
